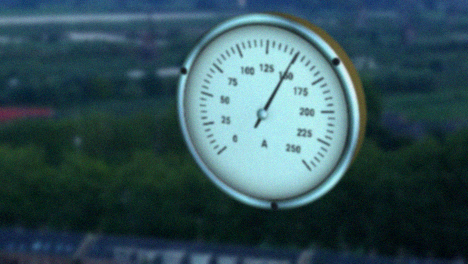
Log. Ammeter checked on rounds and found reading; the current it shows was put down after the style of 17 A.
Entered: 150 A
